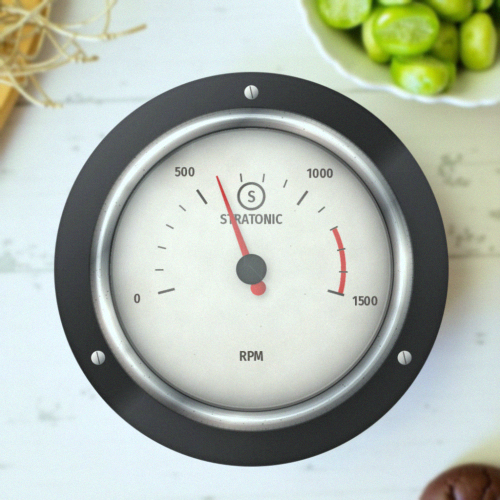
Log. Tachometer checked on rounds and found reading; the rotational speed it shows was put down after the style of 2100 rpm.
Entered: 600 rpm
